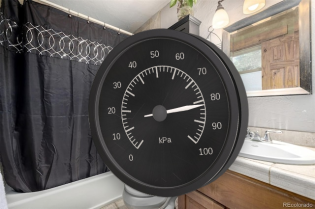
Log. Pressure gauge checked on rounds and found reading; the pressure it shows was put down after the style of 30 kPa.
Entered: 82 kPa
